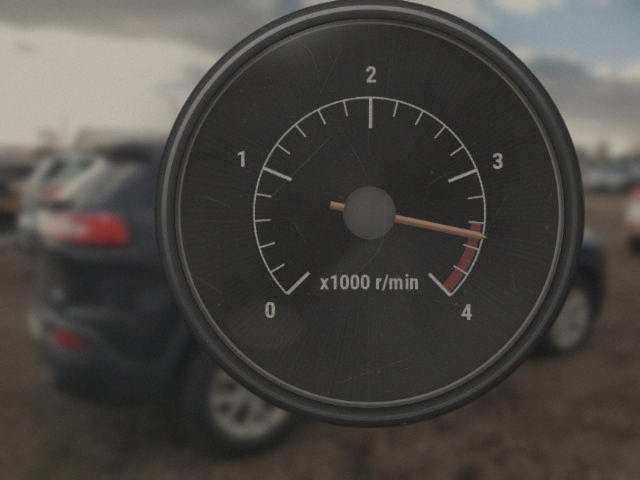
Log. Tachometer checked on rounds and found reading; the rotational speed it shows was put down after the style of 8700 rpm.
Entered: 3500 rpm
